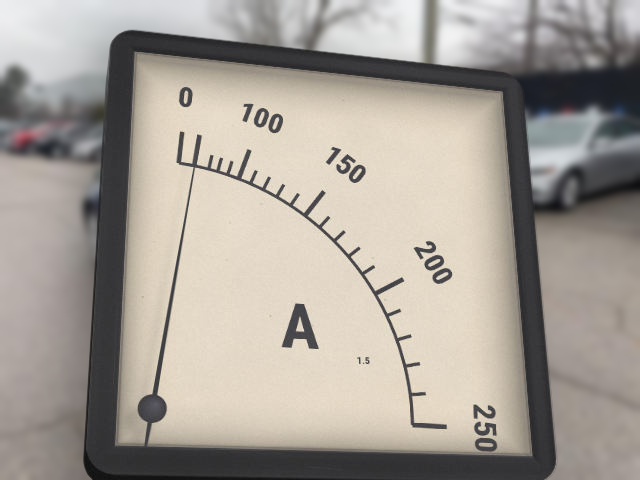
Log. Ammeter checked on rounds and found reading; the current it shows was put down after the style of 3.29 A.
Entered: 50 A
